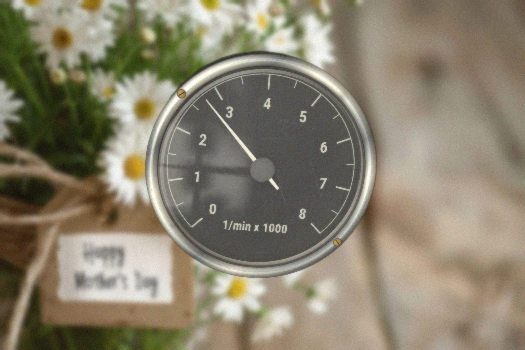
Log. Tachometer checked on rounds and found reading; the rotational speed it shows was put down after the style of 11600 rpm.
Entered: 2750 rpm
